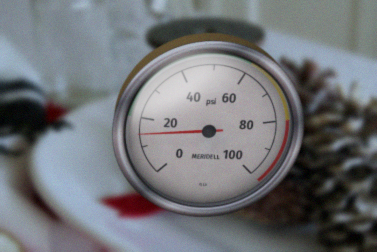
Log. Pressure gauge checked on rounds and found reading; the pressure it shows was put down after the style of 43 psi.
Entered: 15 psi
